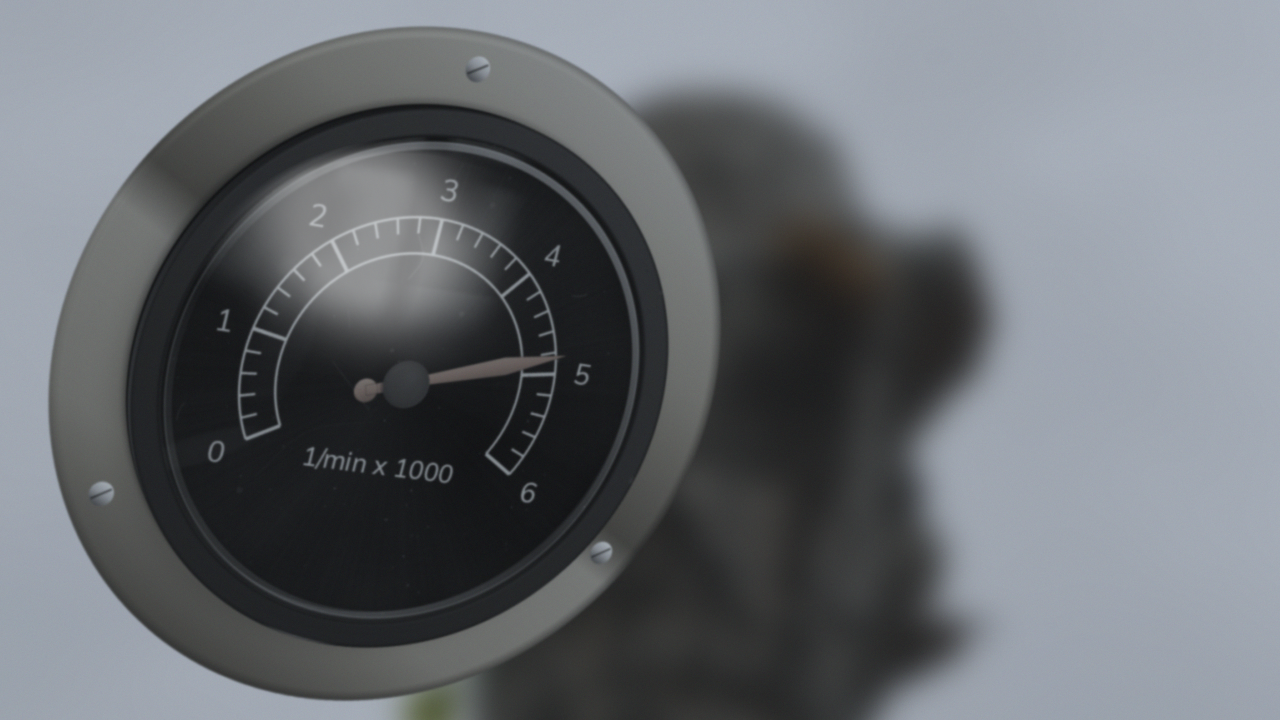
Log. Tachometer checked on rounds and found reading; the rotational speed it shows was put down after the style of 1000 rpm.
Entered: 4800 rpm
